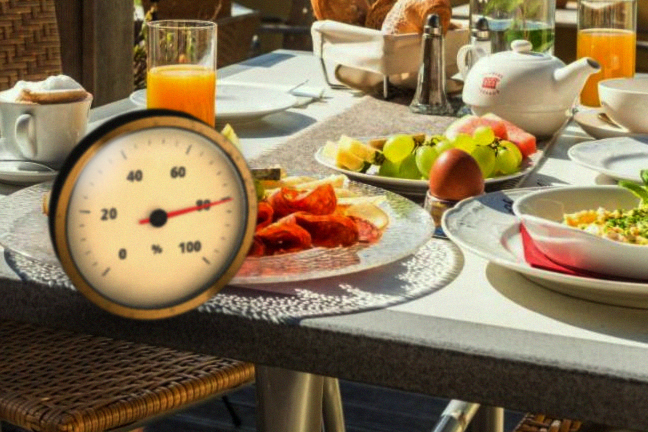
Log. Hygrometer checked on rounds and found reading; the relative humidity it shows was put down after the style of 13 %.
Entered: 80 %
